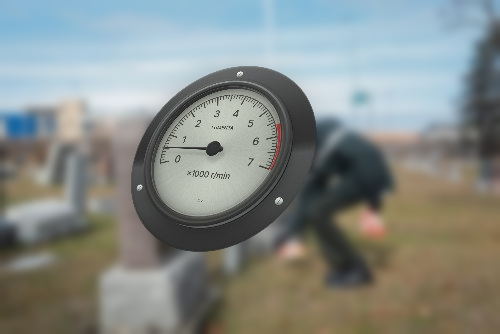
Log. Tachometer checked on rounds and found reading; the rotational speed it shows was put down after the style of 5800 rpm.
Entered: 500 rpm
